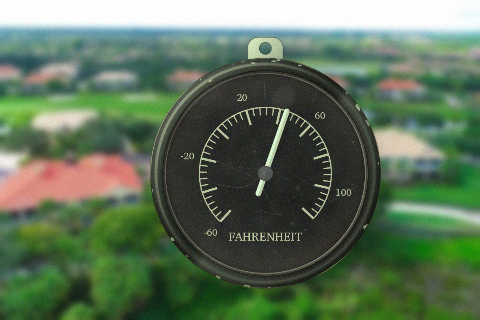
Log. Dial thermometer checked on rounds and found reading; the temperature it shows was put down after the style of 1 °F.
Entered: 44 °F
